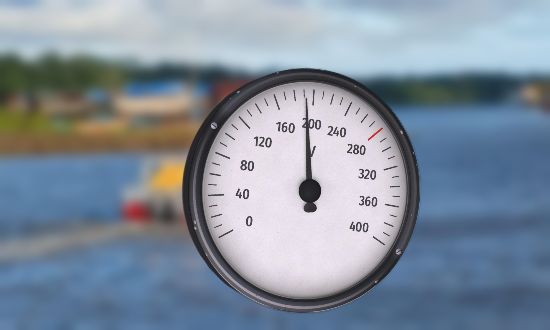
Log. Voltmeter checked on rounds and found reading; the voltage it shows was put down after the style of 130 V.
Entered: 190 V
